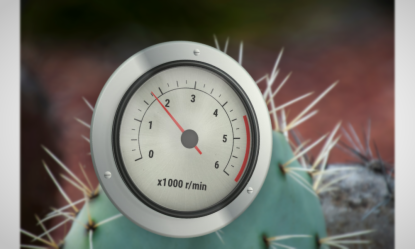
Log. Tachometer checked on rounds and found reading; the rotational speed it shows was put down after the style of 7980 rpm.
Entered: 1750 rpm
